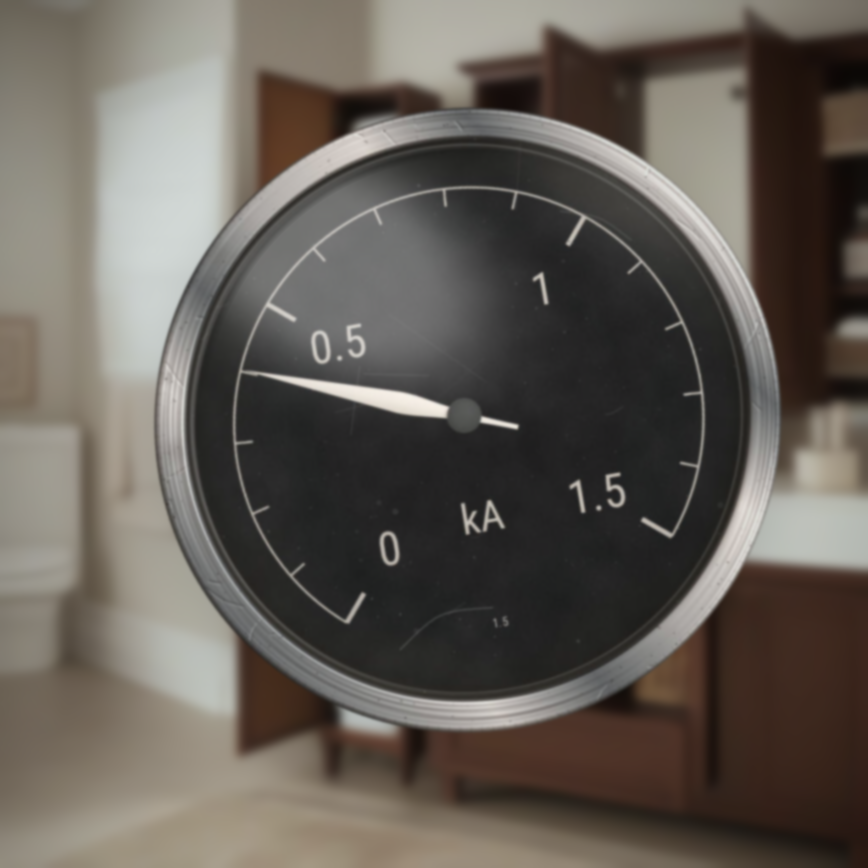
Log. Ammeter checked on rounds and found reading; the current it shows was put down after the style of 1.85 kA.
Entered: 0.4 kA
